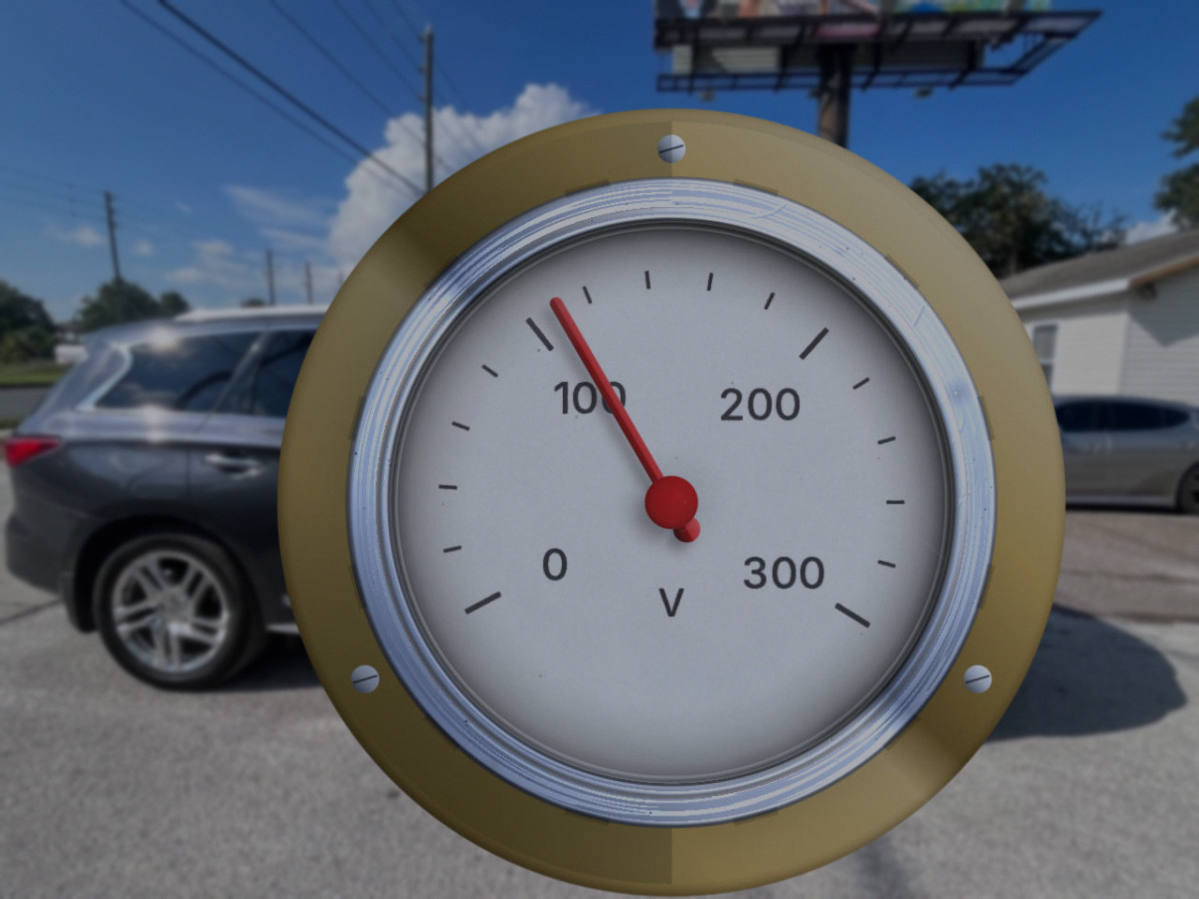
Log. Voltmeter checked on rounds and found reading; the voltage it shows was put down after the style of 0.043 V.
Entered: 110 V
